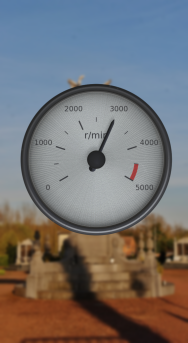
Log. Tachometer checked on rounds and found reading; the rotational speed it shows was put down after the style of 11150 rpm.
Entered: 3000 rpm
